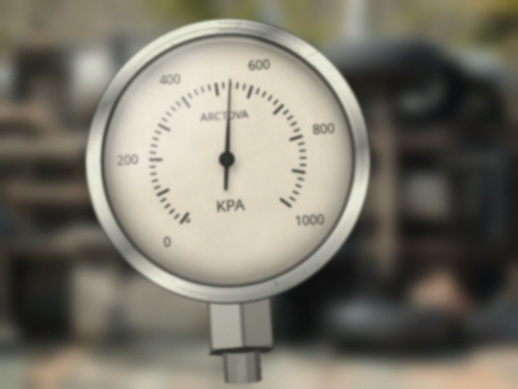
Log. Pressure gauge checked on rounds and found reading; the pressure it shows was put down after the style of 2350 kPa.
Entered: 540 kPa
